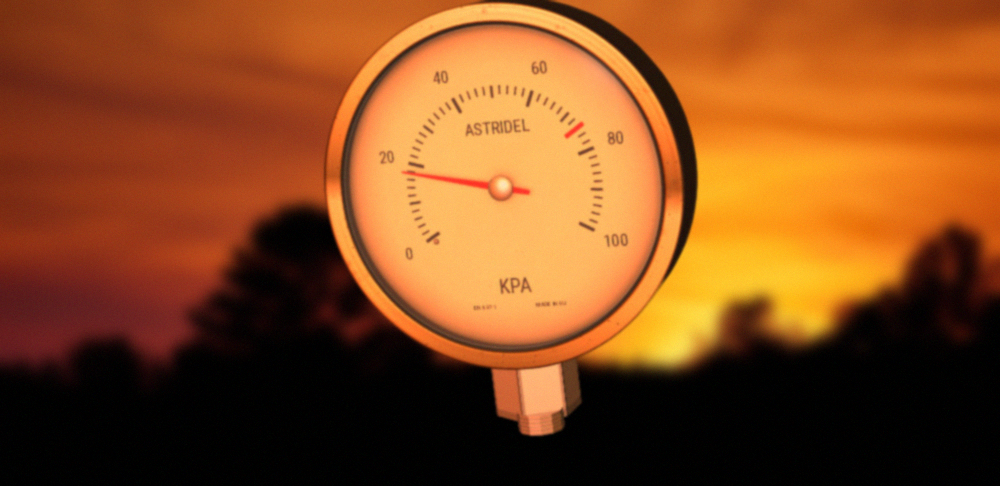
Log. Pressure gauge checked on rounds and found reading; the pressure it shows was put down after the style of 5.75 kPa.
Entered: 18 kPa
